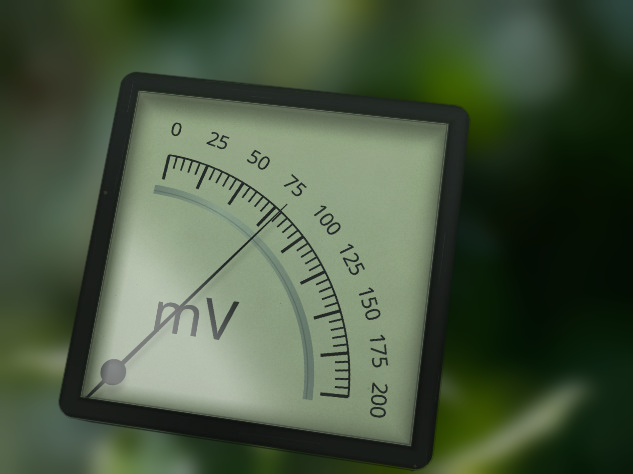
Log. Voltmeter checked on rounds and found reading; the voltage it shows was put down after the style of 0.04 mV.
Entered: 80 mV
